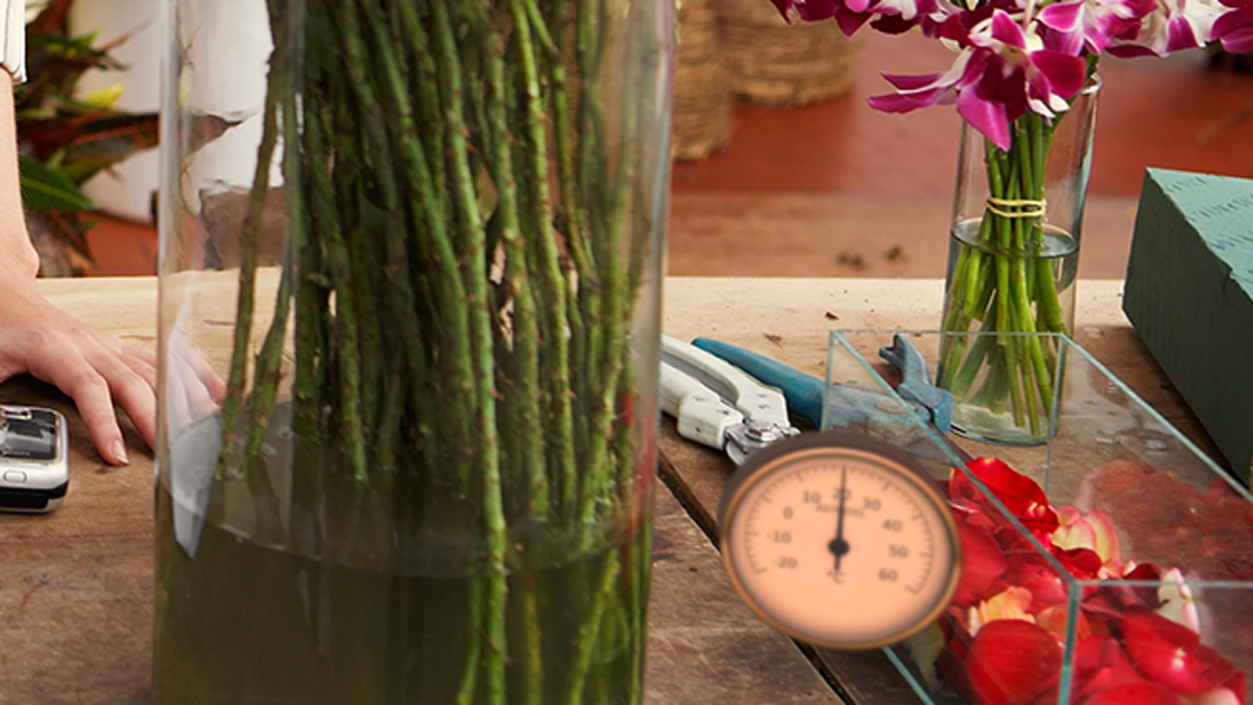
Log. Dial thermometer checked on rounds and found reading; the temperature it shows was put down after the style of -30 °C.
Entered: 20 °C
